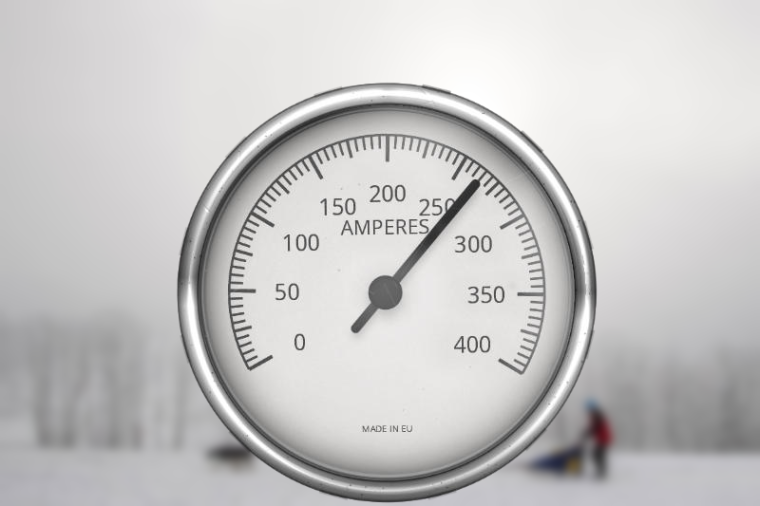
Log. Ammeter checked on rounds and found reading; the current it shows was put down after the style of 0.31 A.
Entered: 265 A
